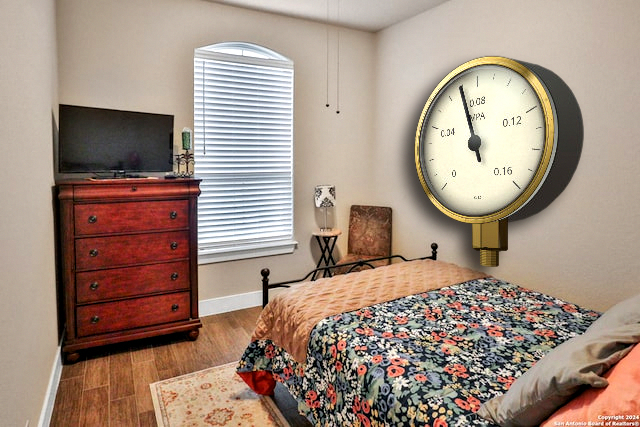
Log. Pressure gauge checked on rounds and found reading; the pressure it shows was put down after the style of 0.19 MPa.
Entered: 0.07 MPa
